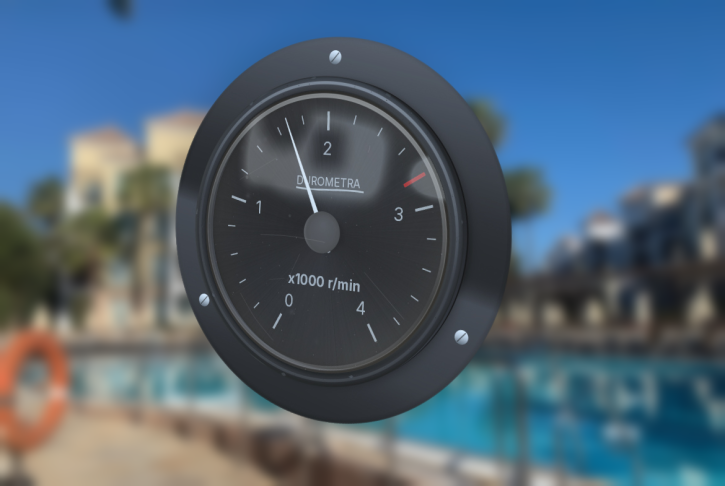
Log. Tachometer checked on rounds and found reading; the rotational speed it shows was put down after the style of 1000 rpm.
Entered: 1700 rpm
